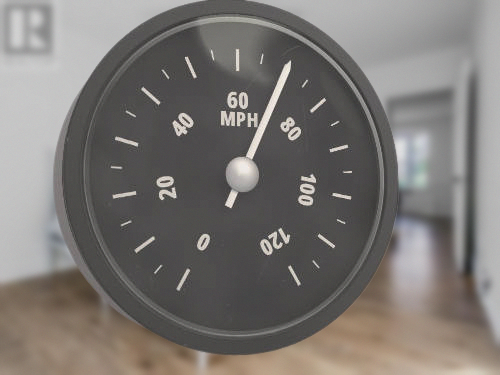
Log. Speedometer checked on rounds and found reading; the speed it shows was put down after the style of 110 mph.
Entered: 70 mph
